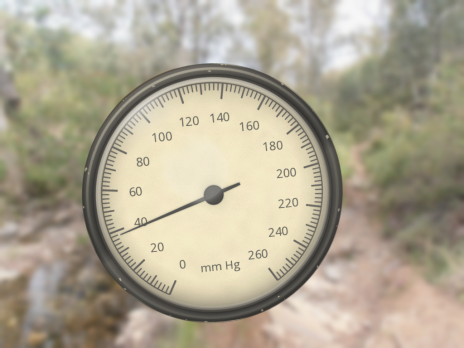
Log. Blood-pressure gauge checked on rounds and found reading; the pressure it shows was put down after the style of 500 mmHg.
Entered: 38 mmHg
